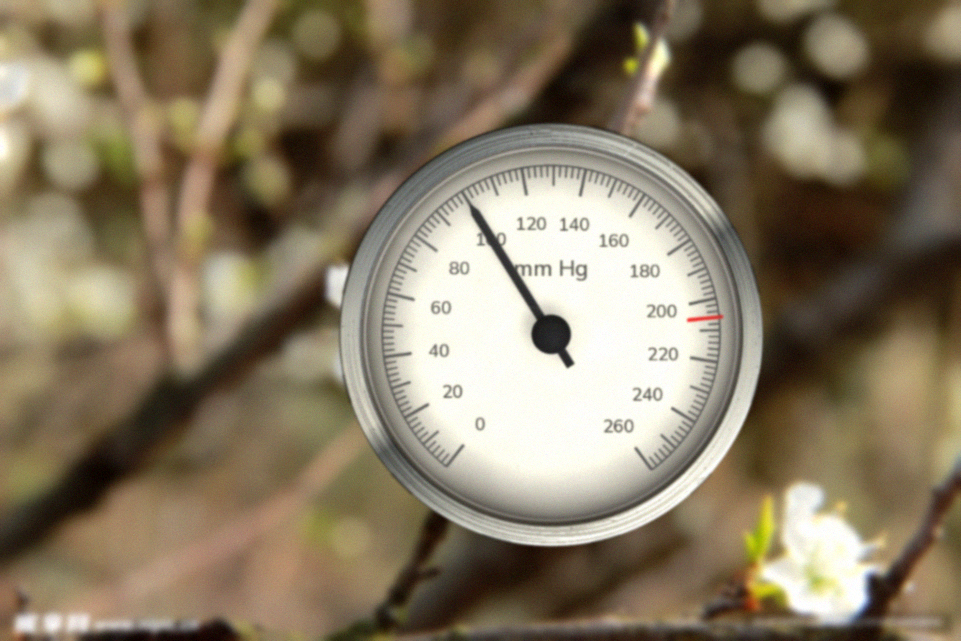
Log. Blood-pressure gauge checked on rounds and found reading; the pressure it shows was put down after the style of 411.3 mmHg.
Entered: 100 mmHg
